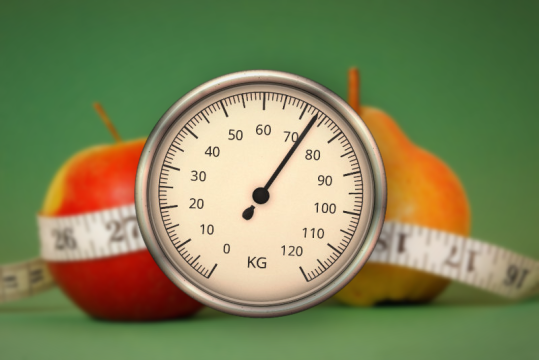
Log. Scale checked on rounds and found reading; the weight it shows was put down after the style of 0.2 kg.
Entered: 73 kg
